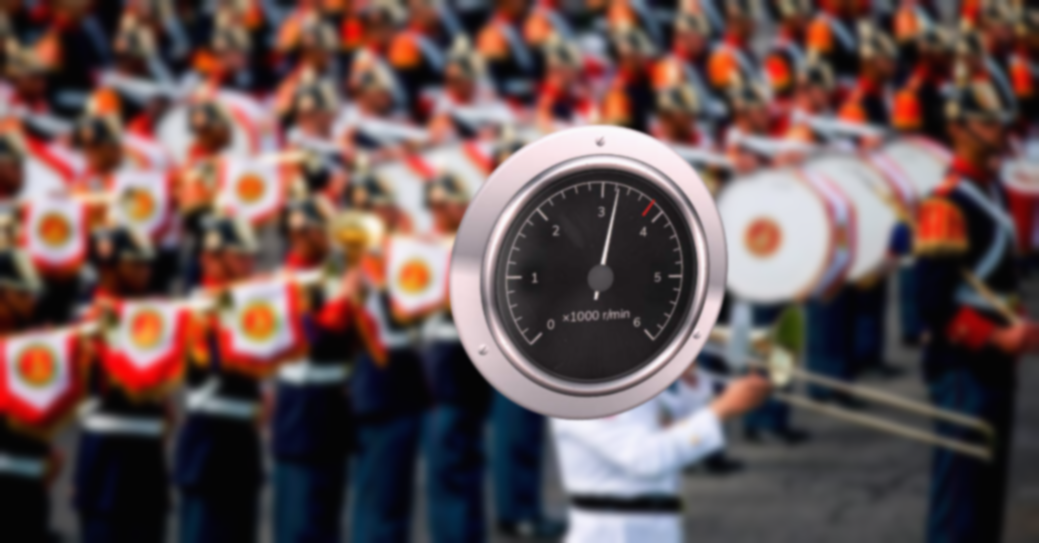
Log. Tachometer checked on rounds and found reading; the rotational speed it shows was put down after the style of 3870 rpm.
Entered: 3200 rpm
